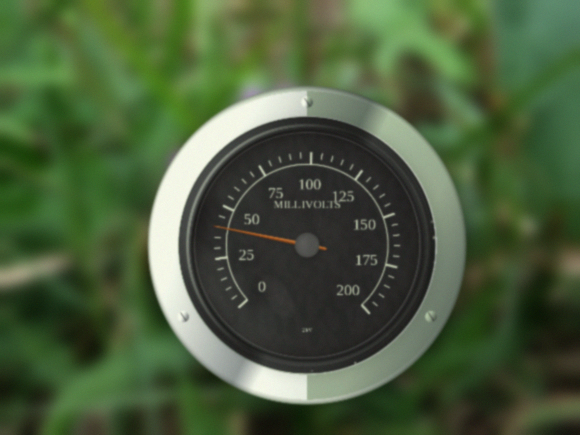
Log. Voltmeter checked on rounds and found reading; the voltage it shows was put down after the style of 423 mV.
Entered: 40 mV
